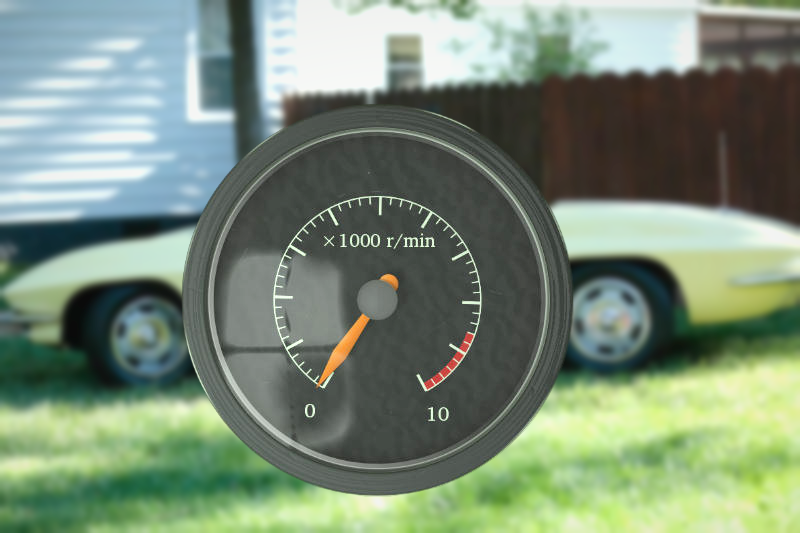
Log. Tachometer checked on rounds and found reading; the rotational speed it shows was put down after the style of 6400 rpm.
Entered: 100 rpm
